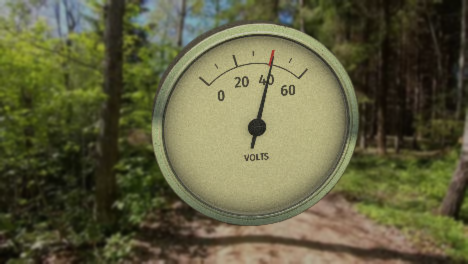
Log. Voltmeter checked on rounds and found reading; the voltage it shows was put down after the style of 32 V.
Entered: 40 V
